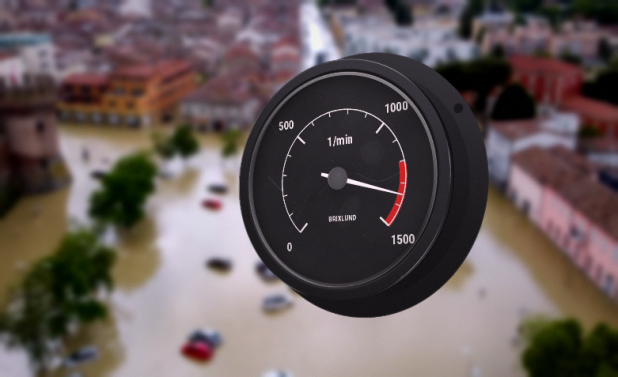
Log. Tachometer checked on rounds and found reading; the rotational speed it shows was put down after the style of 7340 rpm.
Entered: 1350 rpm
